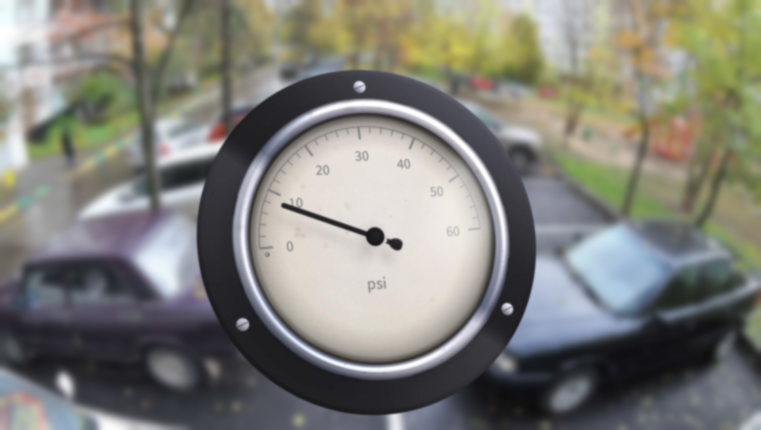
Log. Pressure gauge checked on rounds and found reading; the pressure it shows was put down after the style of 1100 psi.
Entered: 8 psi
